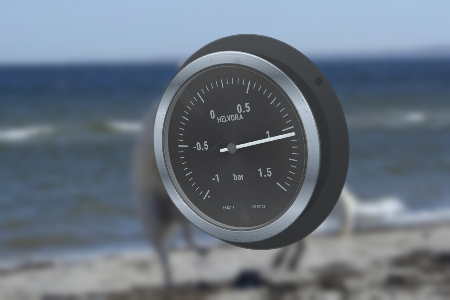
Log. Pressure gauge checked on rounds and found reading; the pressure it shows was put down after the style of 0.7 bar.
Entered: 1.05 bar
